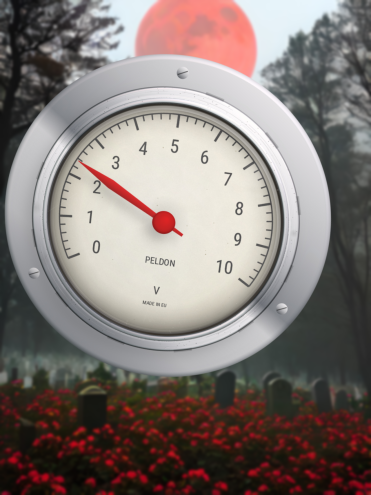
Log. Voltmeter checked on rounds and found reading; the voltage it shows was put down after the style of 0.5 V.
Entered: 2.4 V
